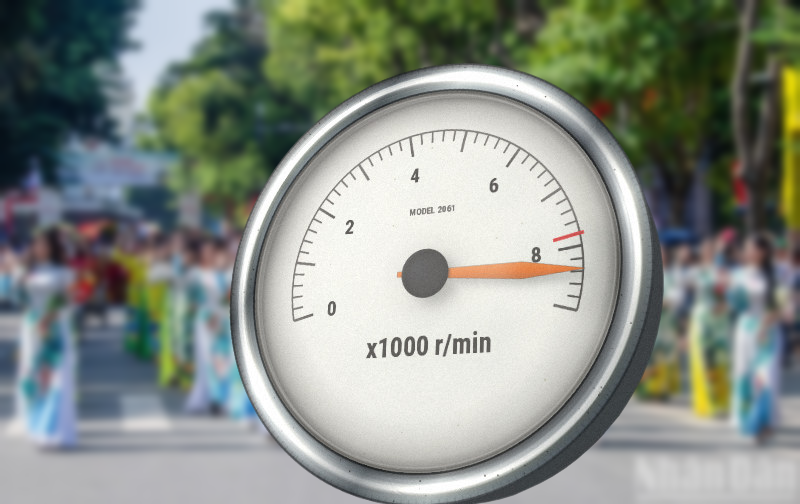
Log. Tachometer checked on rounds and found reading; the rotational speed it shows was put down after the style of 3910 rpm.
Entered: 8400 rpm
